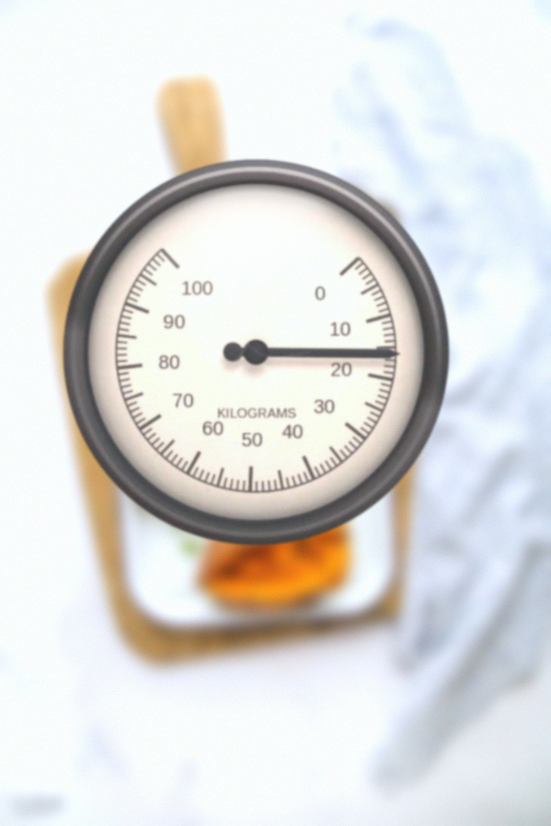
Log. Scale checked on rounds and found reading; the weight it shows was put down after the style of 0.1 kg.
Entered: 16 kg
